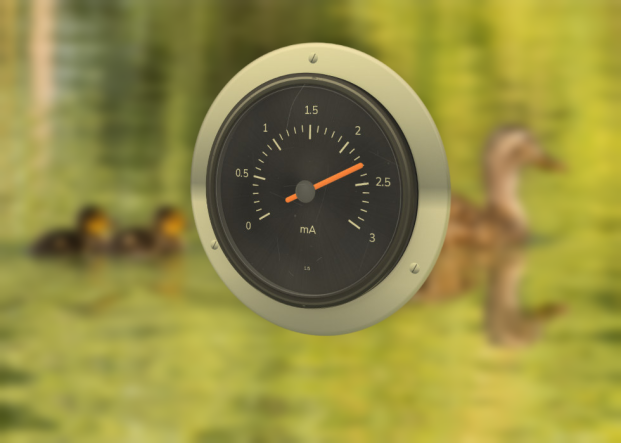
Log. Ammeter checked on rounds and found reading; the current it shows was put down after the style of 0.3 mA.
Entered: 2.3 mA
